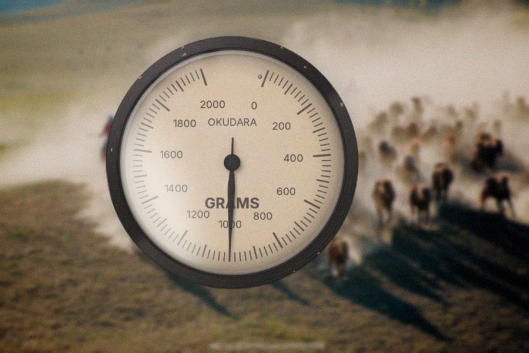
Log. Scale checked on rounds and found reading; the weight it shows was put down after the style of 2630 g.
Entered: 1000 g
